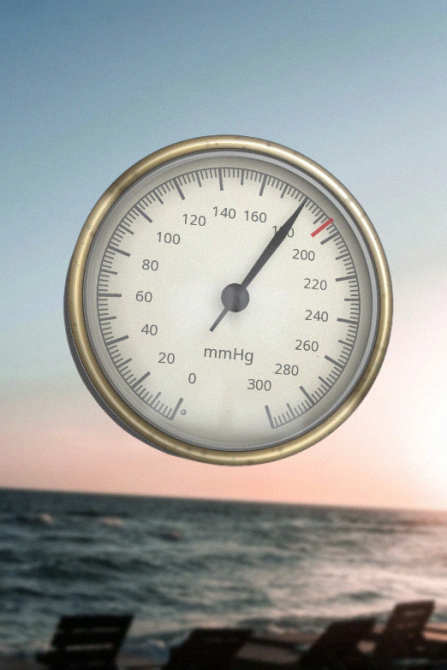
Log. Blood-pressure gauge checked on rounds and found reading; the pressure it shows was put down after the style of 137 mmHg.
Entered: 180 mmHg
